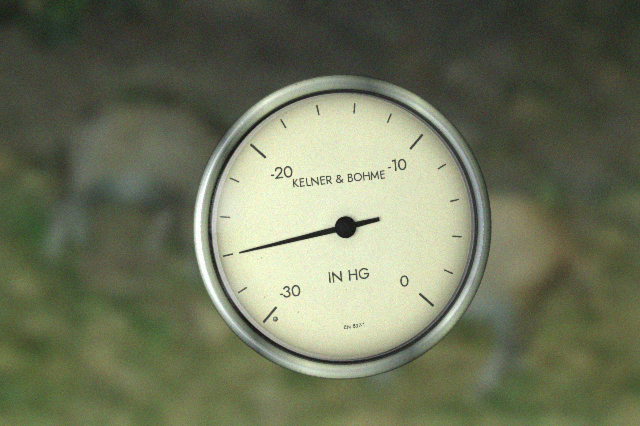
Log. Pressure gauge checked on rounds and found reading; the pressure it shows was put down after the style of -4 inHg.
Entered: -26 inHg
